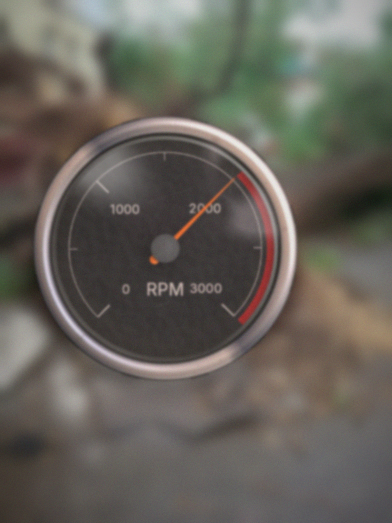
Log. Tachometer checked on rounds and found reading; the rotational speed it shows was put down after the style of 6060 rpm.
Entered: 2000 rpm
